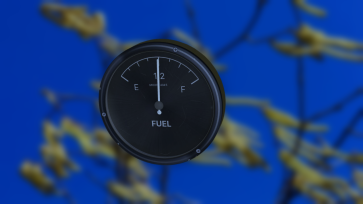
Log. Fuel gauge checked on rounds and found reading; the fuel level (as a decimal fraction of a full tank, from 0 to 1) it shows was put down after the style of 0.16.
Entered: 0.5
